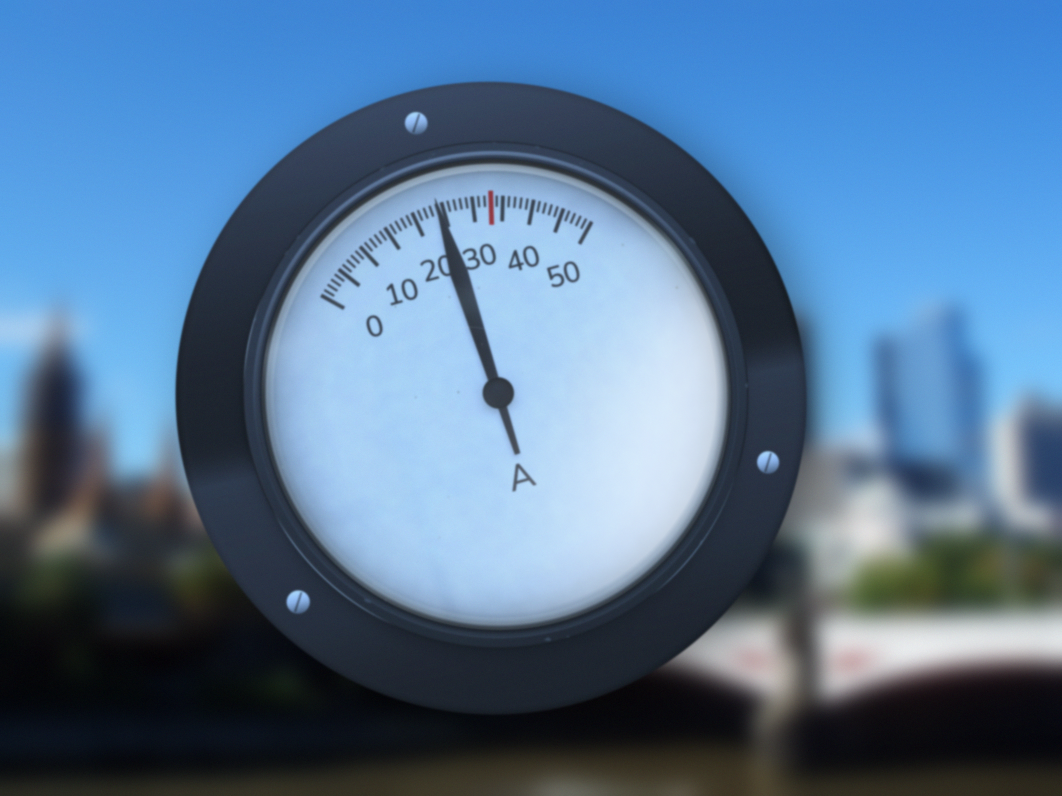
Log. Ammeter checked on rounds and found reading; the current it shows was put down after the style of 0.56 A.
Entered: 24 A
